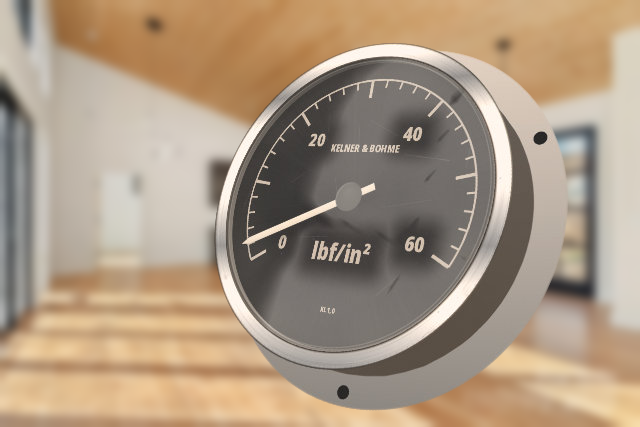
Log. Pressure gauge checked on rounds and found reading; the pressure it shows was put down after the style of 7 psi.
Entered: 2 psi
